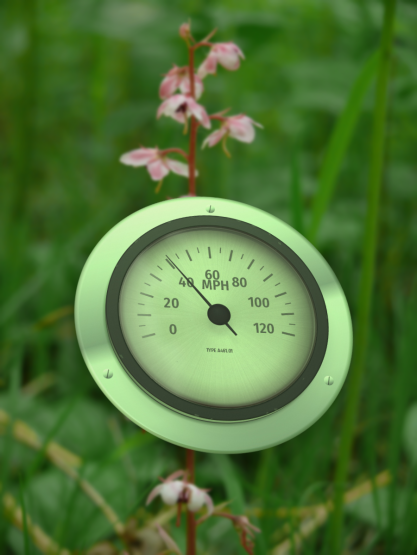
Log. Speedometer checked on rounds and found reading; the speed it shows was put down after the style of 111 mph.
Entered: 40 mph
